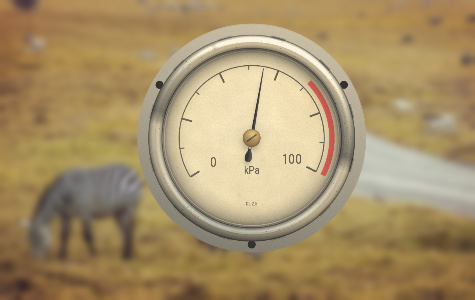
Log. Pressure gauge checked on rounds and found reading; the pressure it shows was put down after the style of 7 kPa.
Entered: 55 kPa
